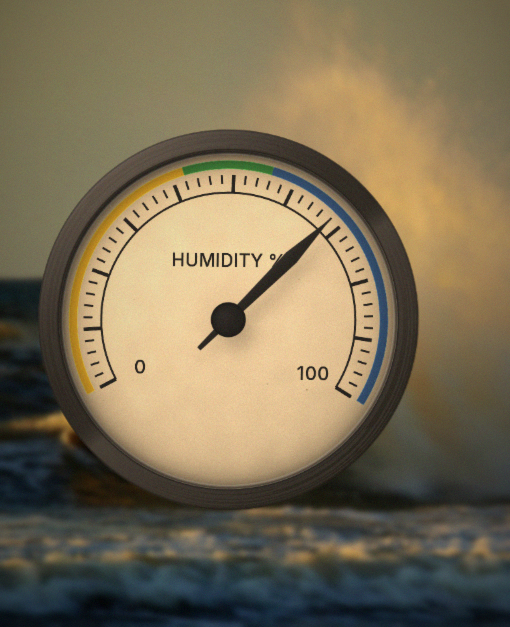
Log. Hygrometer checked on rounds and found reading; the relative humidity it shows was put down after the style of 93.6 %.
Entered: 68 %
